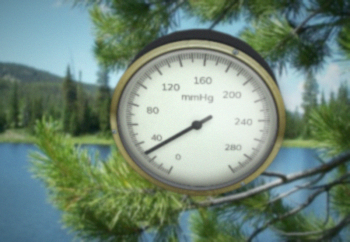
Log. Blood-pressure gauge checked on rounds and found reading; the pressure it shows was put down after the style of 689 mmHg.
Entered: 30 mmHg
